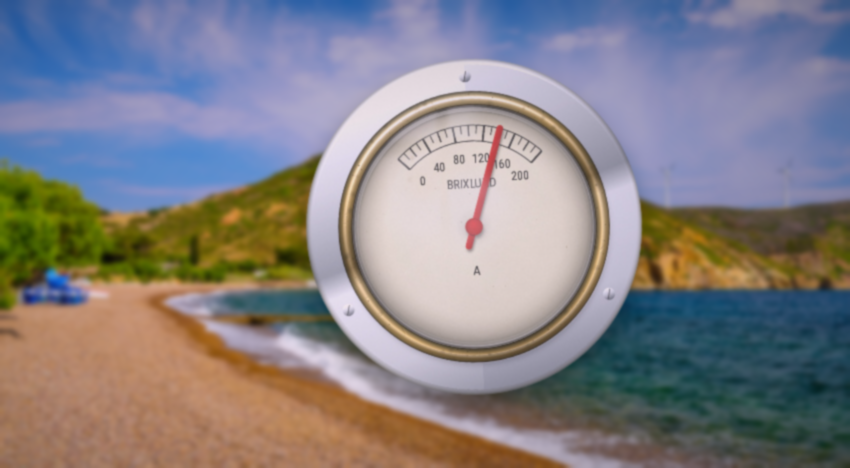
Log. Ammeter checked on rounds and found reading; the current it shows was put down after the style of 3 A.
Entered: 140 A
